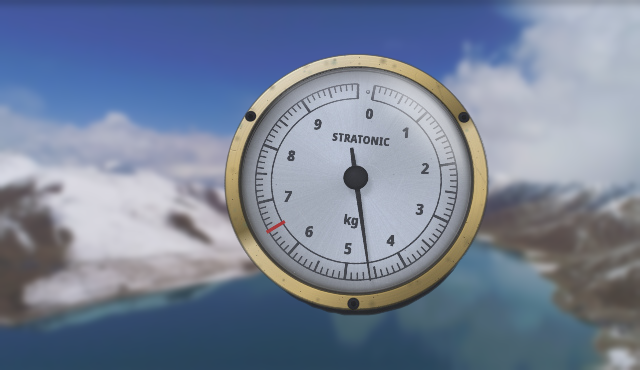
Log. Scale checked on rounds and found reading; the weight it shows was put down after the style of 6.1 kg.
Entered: 4.6 kg
